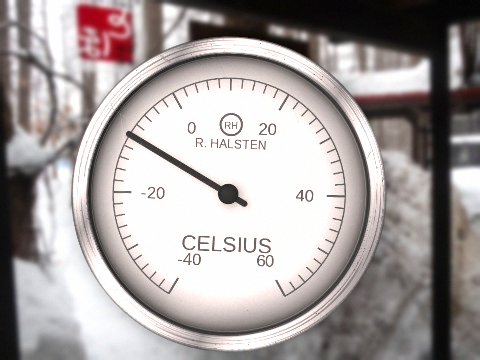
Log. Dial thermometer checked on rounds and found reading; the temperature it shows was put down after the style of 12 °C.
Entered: -10 °C
